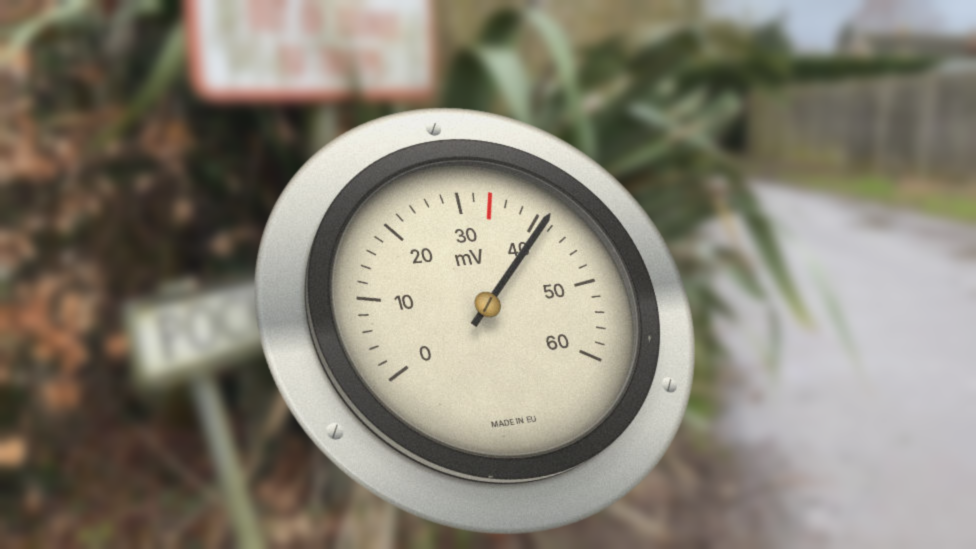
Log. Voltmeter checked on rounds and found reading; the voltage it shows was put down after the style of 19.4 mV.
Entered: 41 mV
